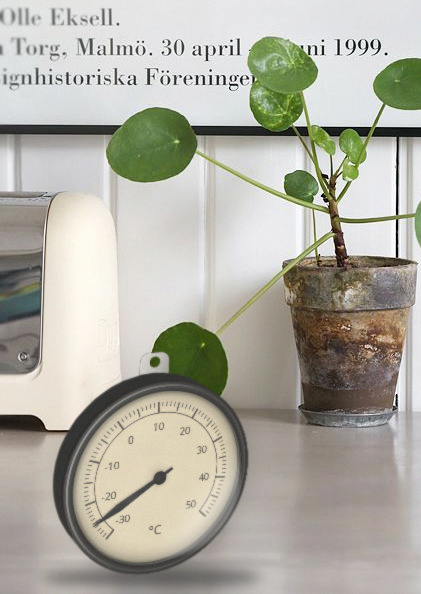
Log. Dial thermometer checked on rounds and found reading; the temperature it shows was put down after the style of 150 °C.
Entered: -25 °C
